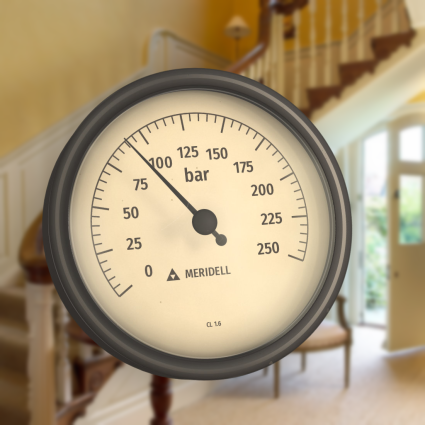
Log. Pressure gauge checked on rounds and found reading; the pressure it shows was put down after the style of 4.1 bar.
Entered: 90 bar
